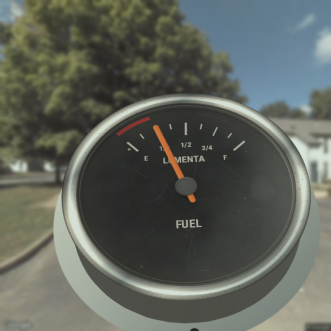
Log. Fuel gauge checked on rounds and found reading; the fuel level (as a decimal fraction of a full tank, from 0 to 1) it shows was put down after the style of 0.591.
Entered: 0.25
